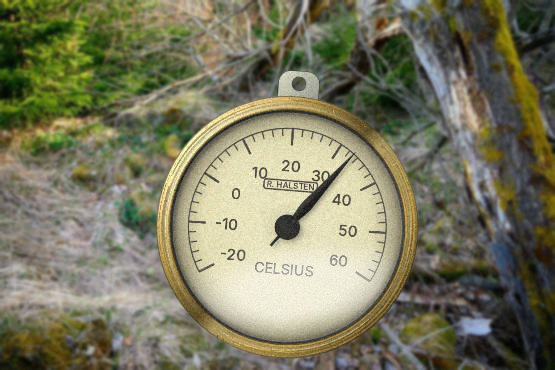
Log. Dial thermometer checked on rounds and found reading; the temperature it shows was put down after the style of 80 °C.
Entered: 33 °C
